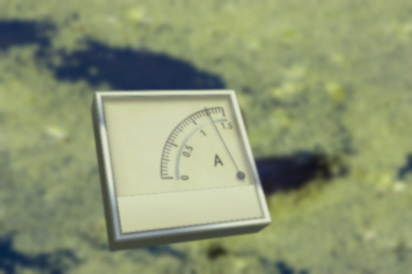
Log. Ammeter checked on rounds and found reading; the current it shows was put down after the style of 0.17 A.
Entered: 1.25 A
